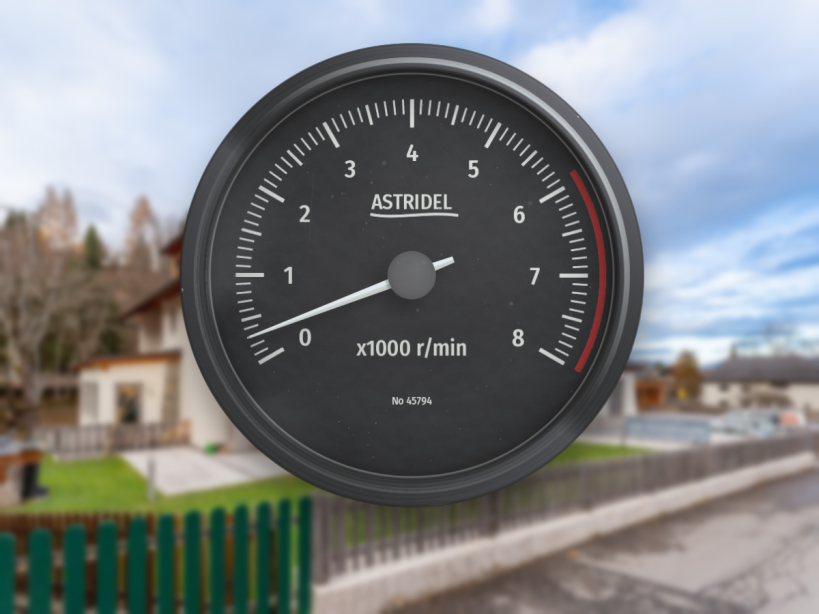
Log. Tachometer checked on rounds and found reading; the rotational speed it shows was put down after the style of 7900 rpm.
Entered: 300 rpm
